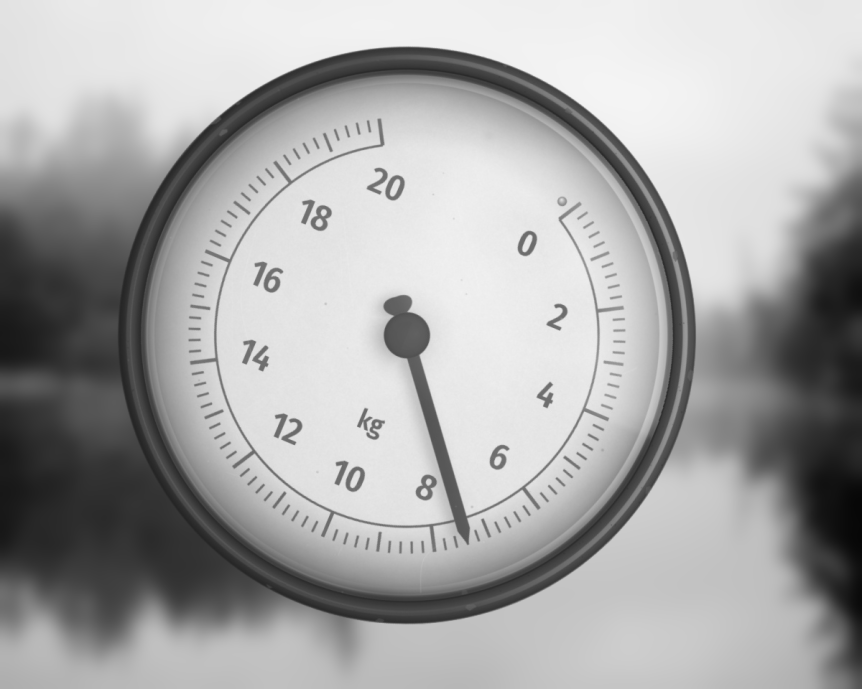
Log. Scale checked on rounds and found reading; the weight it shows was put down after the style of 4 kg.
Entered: 7.4 kg
